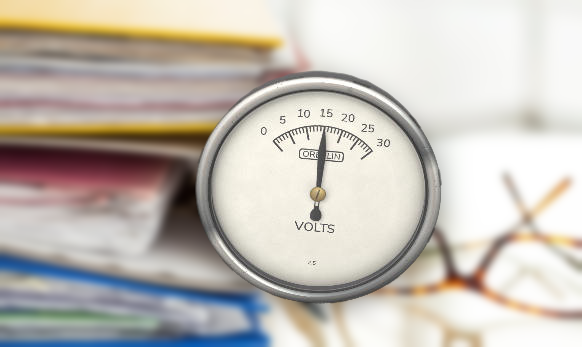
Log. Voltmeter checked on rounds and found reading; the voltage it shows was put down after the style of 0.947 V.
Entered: 15 V
